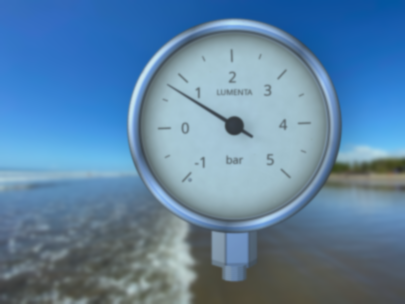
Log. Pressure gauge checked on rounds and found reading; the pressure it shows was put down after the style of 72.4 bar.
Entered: 0.75 bar
